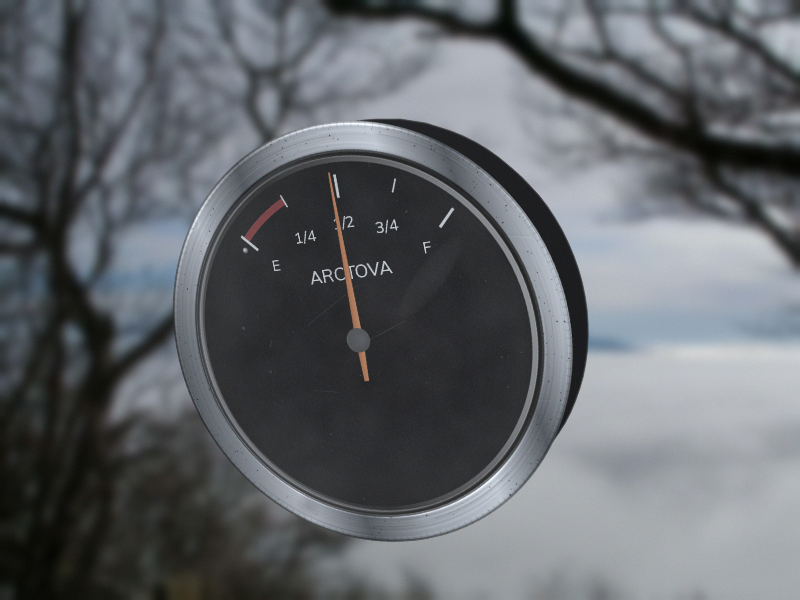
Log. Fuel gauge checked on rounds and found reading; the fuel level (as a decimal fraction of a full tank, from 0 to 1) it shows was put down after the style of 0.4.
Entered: 0.5
